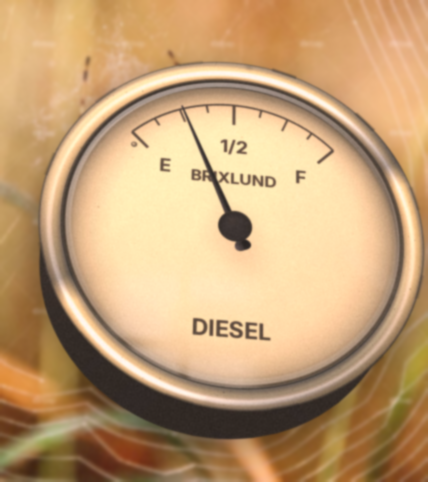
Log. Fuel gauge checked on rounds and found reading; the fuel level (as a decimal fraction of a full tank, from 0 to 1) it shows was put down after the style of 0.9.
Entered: 0.25
